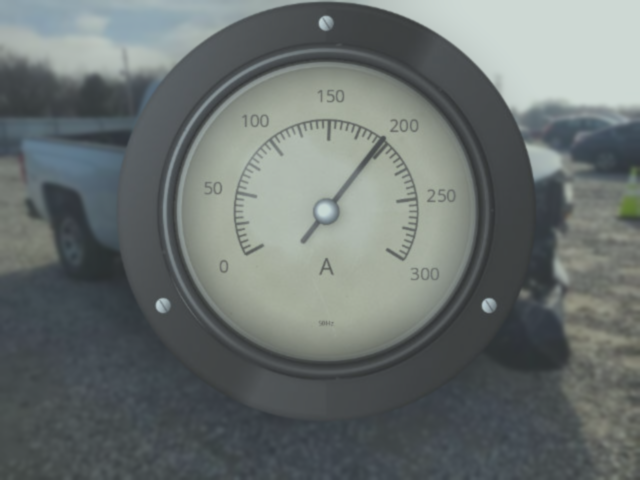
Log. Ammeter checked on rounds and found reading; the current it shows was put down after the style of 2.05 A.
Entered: 195 A
